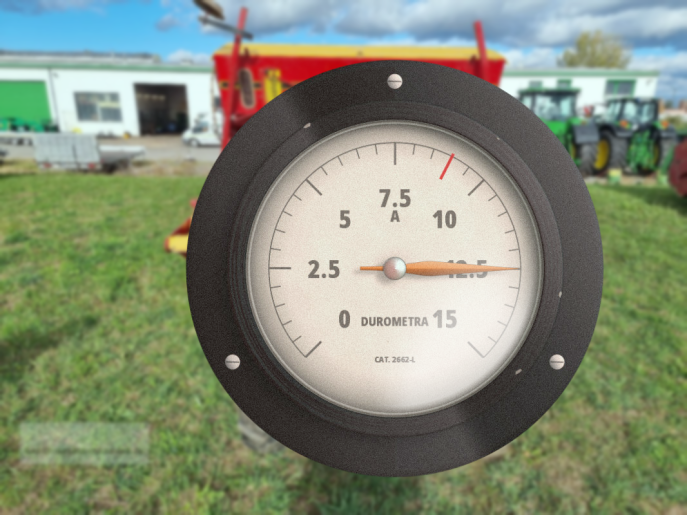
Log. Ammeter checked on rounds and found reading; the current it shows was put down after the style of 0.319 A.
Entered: 12.5 A
